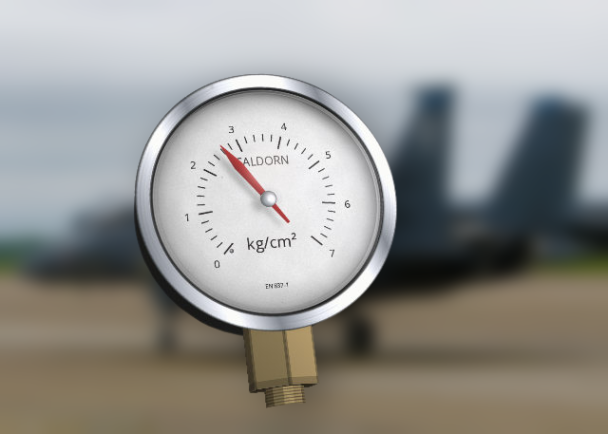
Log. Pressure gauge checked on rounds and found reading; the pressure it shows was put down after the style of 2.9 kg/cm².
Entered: 2.6 kg/cm²
